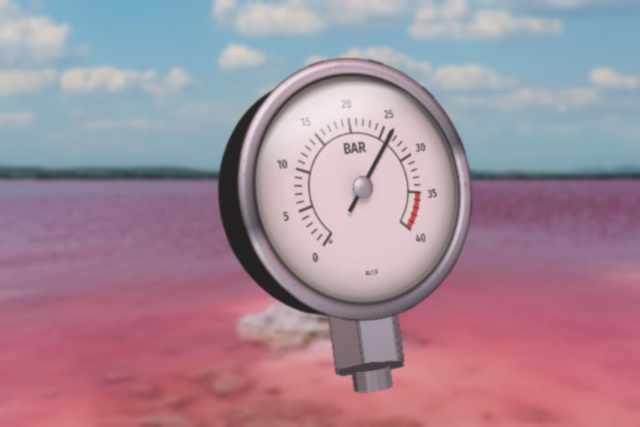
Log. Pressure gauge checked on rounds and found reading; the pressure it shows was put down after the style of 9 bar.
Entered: 26 bar
